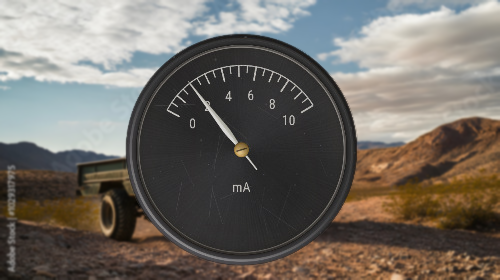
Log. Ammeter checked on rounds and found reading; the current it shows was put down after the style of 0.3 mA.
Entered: 2 mA
